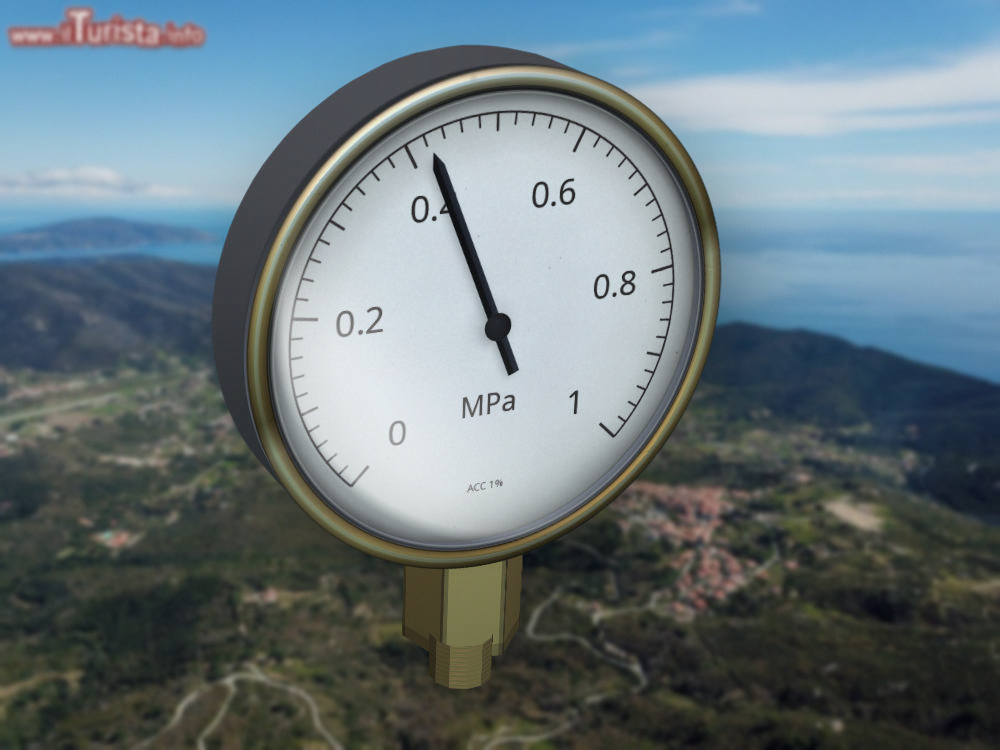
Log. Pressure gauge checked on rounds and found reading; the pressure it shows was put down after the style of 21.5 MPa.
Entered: 0.42 MPa
